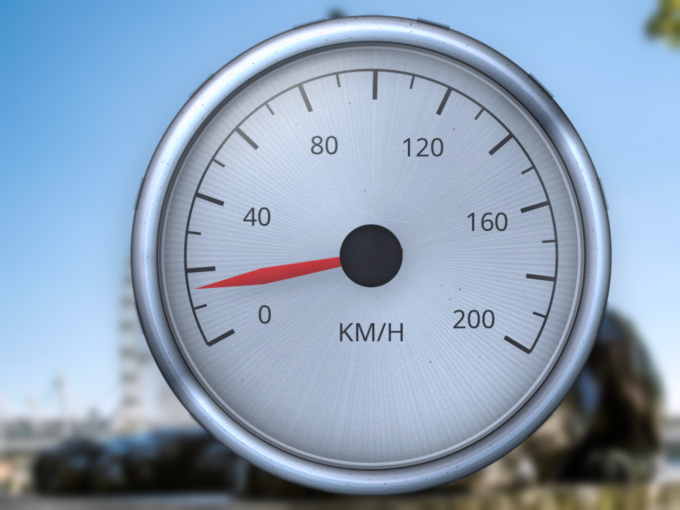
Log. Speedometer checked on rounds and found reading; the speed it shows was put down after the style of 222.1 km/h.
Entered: 15 km/h
